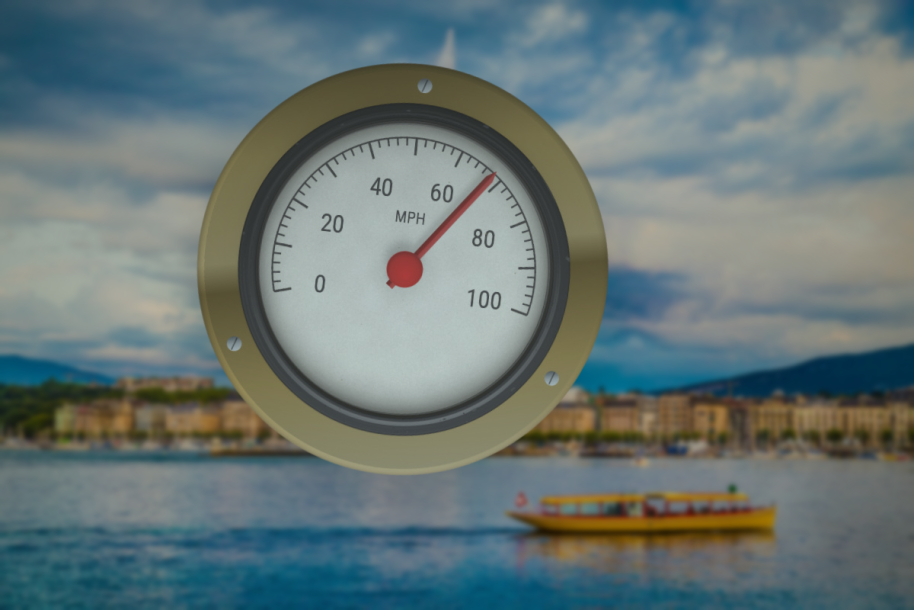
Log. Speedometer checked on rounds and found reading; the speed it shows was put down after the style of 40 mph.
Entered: 68 mph
